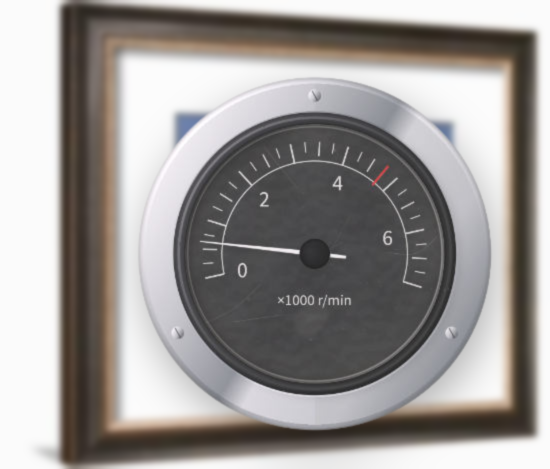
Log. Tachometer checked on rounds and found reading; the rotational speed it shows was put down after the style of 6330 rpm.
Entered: 625 rpm
